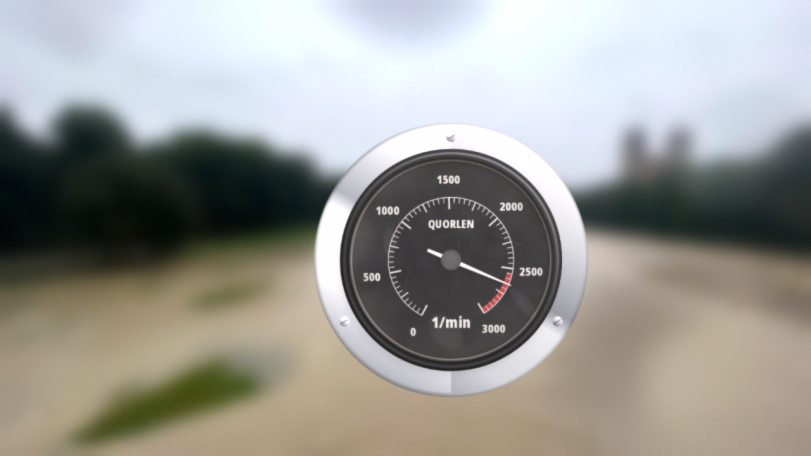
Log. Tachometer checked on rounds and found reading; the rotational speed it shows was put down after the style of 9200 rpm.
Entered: 2650 rpm
